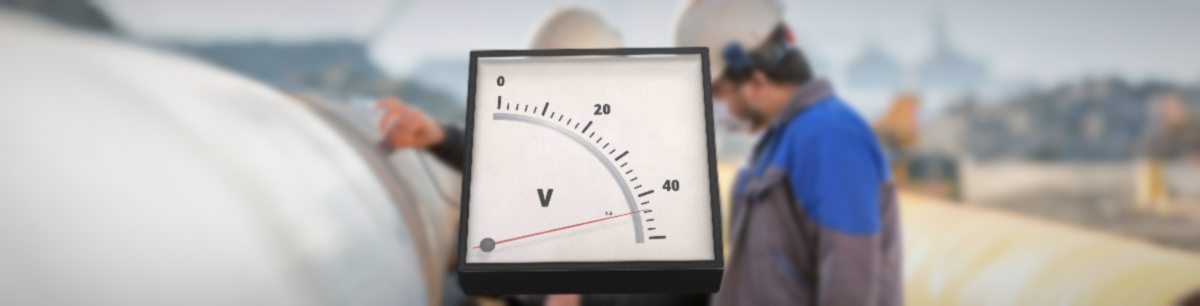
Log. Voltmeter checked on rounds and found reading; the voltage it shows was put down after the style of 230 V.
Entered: 44 V
